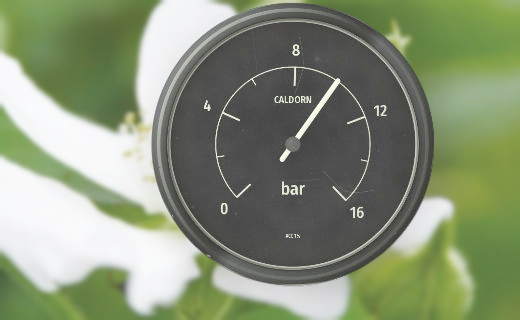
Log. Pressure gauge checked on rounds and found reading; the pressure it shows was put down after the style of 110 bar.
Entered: 10 bar
